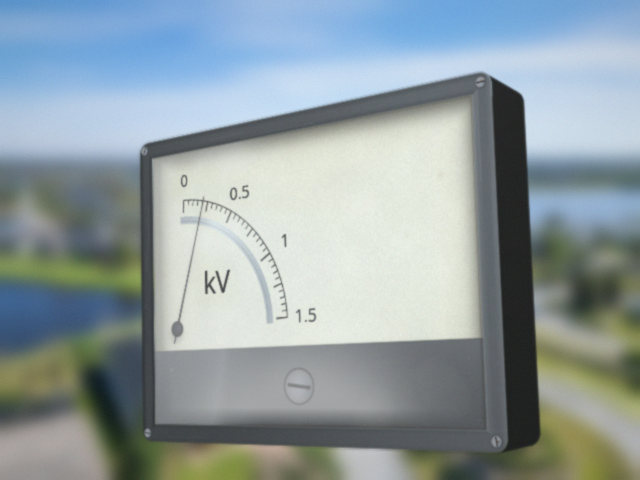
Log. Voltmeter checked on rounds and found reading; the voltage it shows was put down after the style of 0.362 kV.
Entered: 0.25 kV
